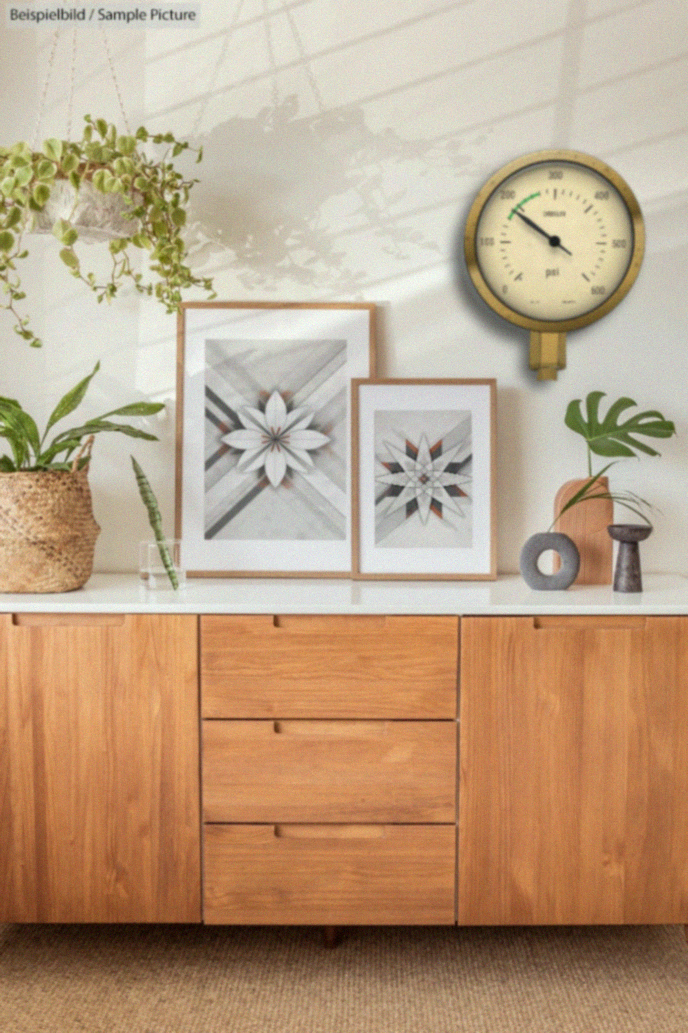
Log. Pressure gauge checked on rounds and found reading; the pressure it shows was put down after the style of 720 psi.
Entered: 180 psi
